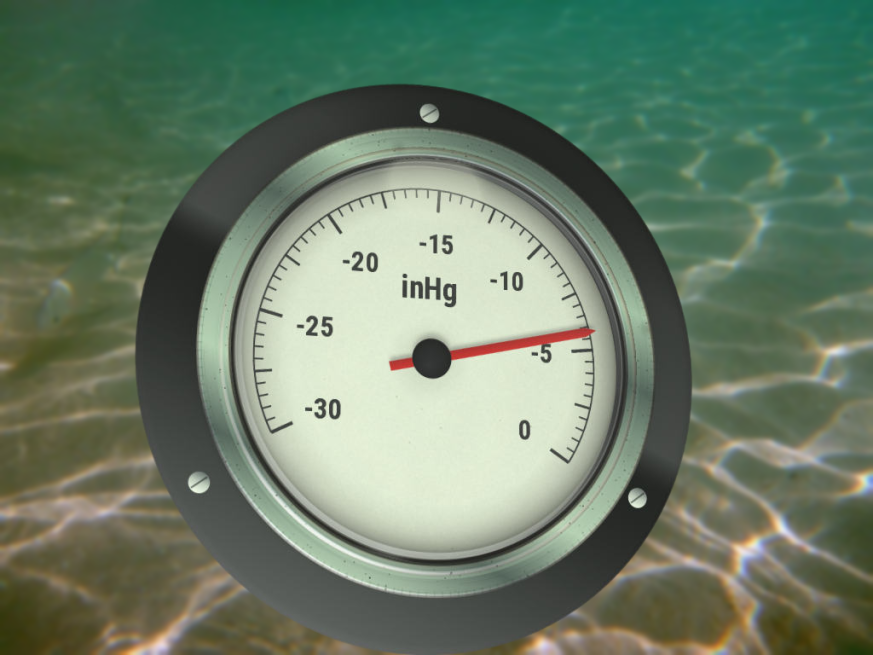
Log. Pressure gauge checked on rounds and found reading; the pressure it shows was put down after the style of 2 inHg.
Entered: -5.75 inHg
